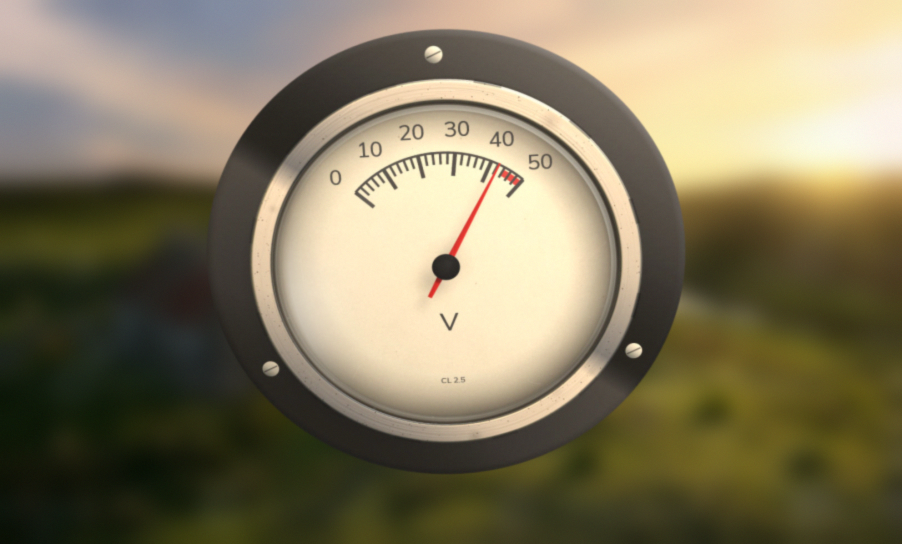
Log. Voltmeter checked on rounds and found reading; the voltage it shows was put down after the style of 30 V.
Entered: 42 V
